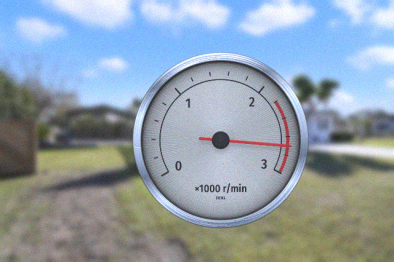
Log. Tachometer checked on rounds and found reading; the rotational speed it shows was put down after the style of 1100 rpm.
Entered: 2700 rpm
